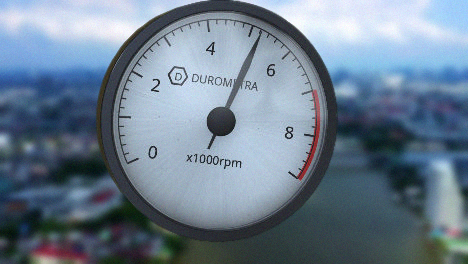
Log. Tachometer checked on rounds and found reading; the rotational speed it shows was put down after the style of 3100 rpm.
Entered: 5200 rpm
